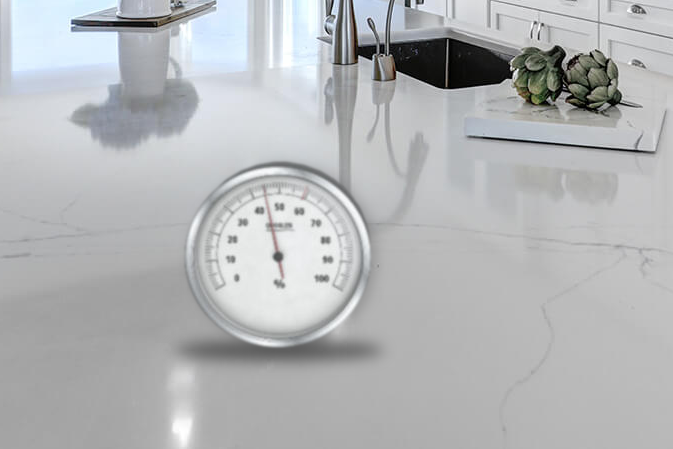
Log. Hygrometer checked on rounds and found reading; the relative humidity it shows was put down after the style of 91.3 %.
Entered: 45 %
